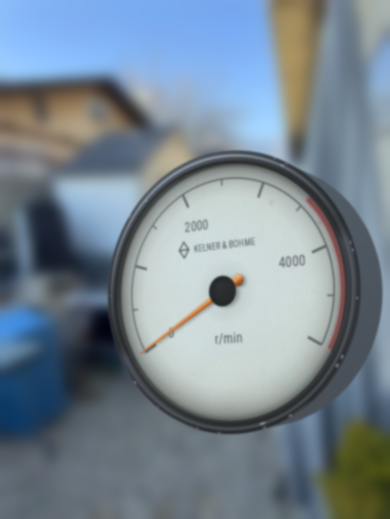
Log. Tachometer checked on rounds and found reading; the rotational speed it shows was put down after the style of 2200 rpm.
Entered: 0 rpm
